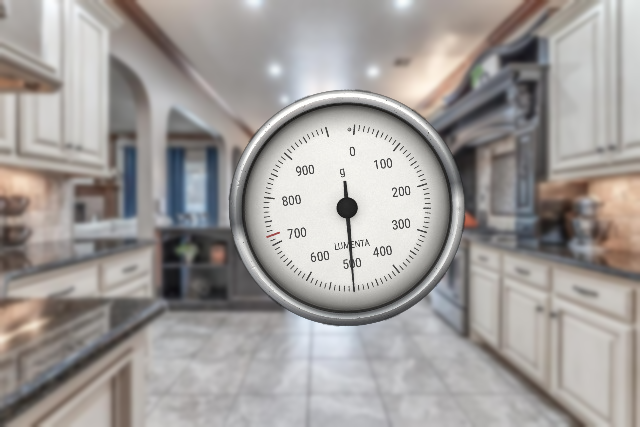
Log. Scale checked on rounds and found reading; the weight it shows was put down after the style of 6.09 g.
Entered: 500 g
